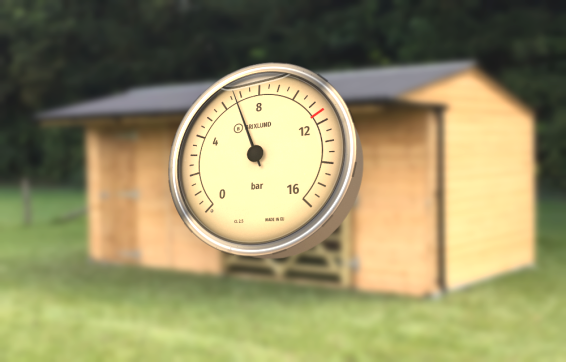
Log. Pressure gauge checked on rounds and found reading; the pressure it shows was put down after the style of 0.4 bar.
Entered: 6.75 bar
